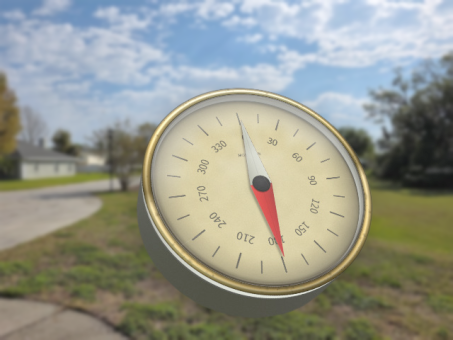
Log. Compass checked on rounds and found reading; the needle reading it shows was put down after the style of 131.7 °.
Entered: 180 °
